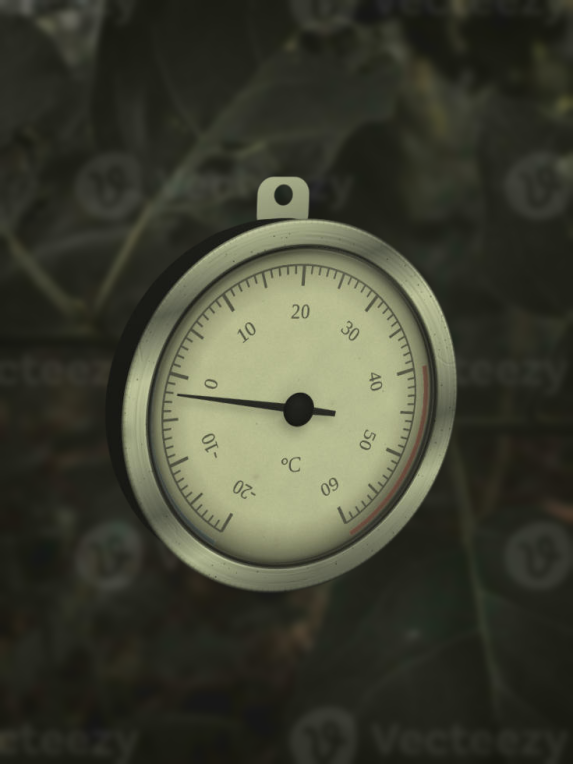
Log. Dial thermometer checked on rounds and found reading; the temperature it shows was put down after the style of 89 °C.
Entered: -2 °C
